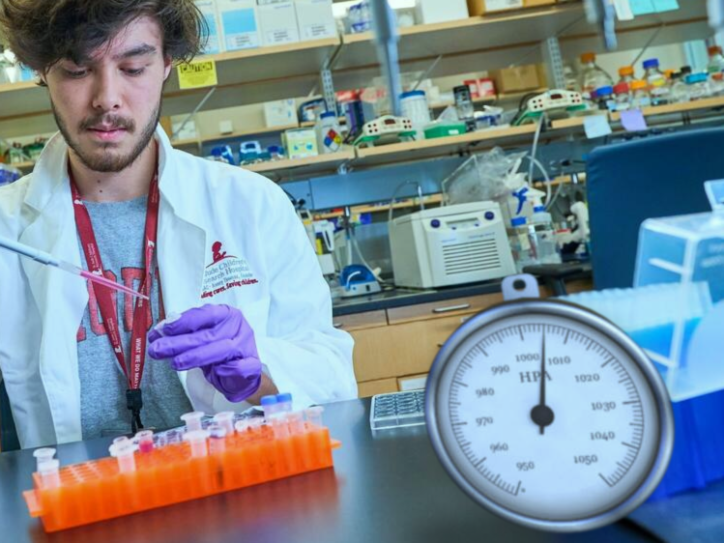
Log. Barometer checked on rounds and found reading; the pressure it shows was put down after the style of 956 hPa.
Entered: 1005 hPa
